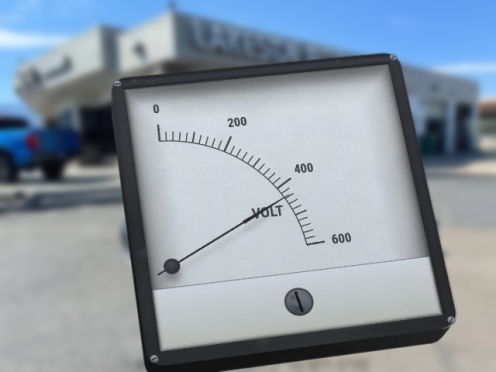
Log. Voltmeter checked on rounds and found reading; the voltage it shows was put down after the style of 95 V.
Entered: 440 V
